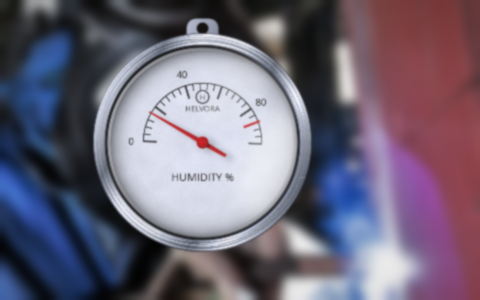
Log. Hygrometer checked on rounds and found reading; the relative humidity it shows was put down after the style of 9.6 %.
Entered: 16 %
